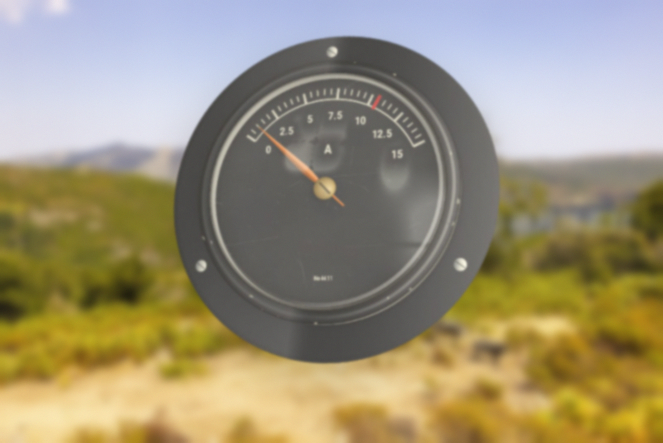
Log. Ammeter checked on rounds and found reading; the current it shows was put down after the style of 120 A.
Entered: 1 A
